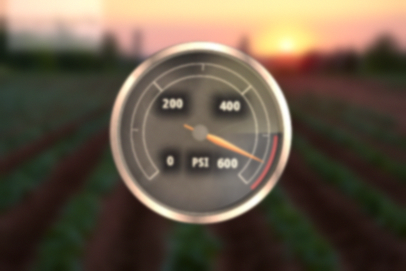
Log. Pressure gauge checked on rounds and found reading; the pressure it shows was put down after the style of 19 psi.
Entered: 550 psi
